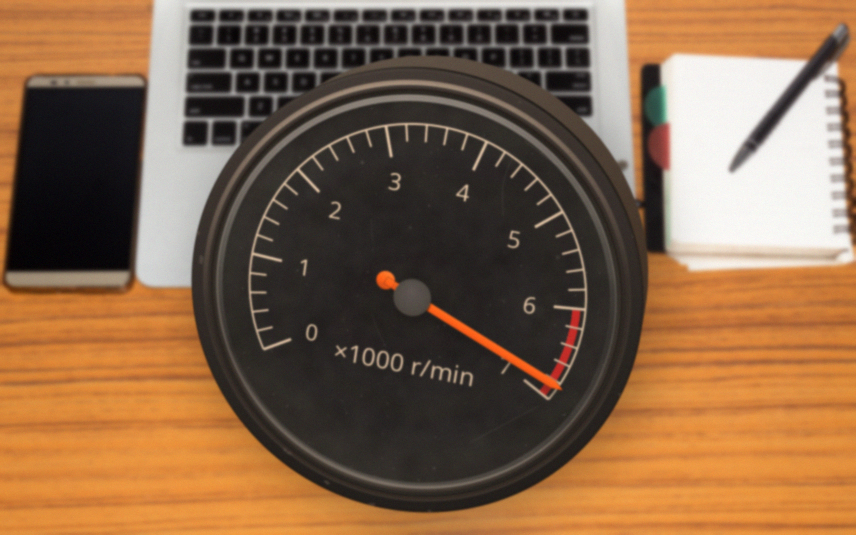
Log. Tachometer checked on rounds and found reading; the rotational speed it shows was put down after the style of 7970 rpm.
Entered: 6800 rpm
